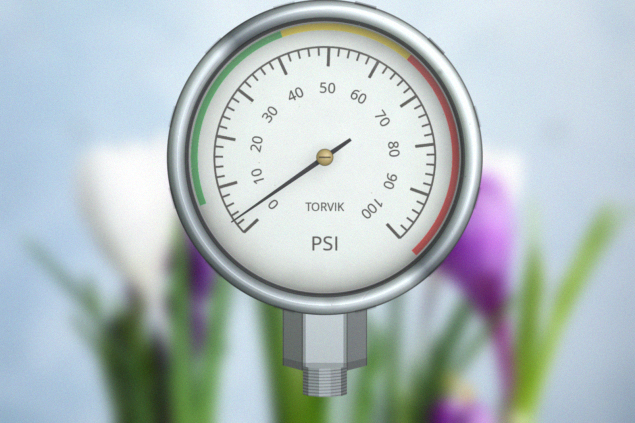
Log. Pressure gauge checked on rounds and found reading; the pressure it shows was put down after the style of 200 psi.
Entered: 3 psi
